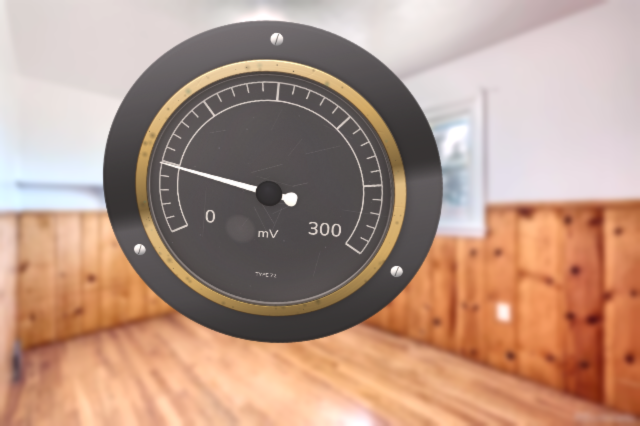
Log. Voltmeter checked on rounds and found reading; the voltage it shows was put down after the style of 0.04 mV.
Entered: 50 mV
